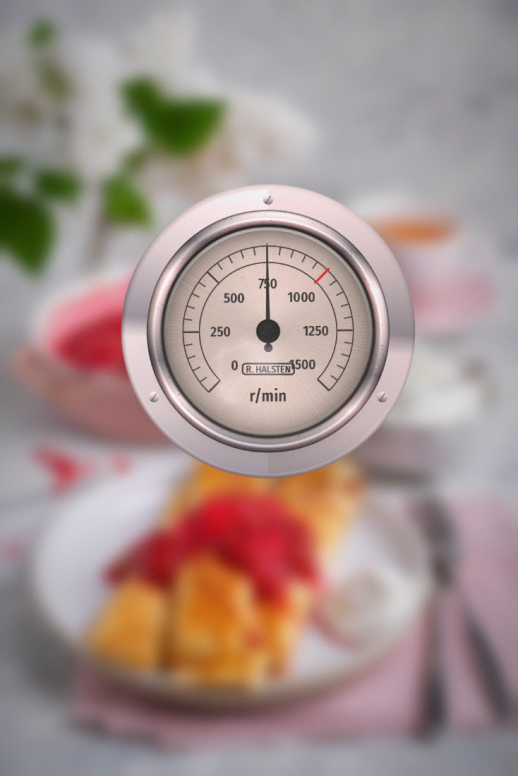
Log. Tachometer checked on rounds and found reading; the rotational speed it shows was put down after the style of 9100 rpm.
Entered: 750 rpm
